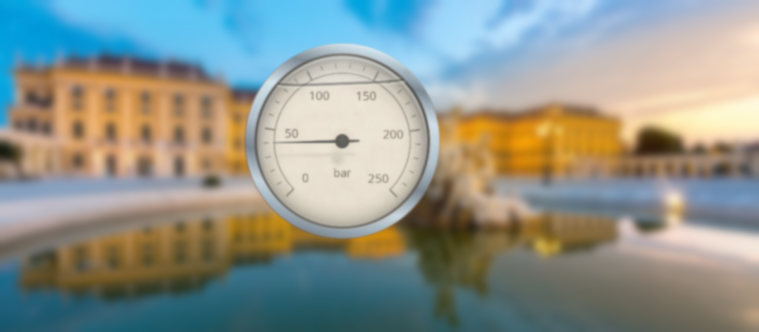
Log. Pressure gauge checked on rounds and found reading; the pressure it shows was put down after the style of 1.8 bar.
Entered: 40 bar
